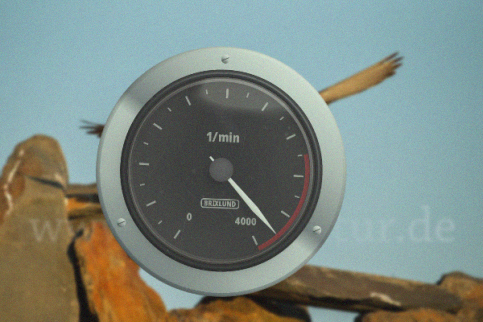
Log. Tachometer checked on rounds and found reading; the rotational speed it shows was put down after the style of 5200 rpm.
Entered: 3800 rpm
